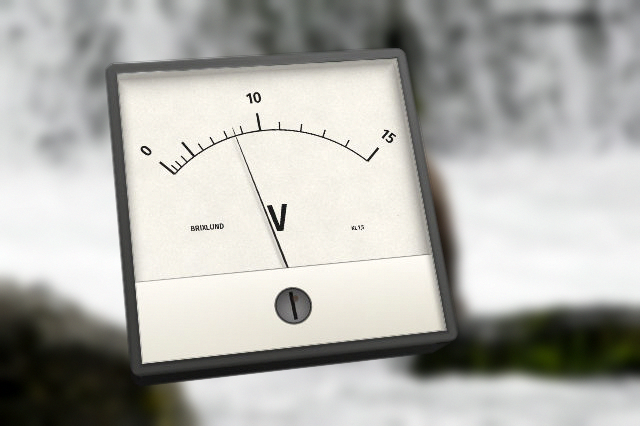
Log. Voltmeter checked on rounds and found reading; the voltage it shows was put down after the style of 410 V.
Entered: 8.5 V
